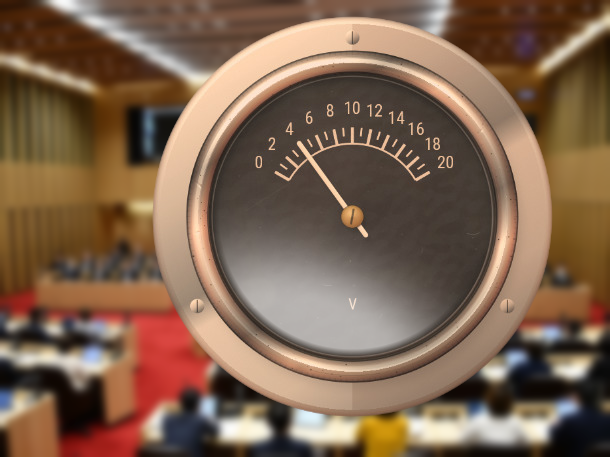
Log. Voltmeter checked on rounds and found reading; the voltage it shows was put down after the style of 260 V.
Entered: 4 V
